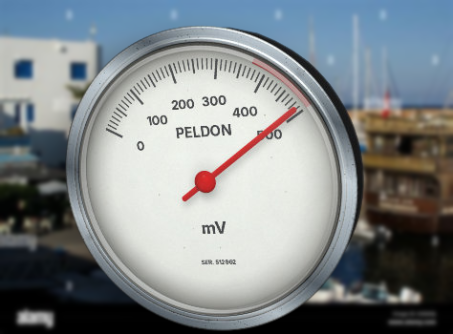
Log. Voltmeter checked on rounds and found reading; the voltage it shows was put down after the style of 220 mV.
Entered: 490 mV
